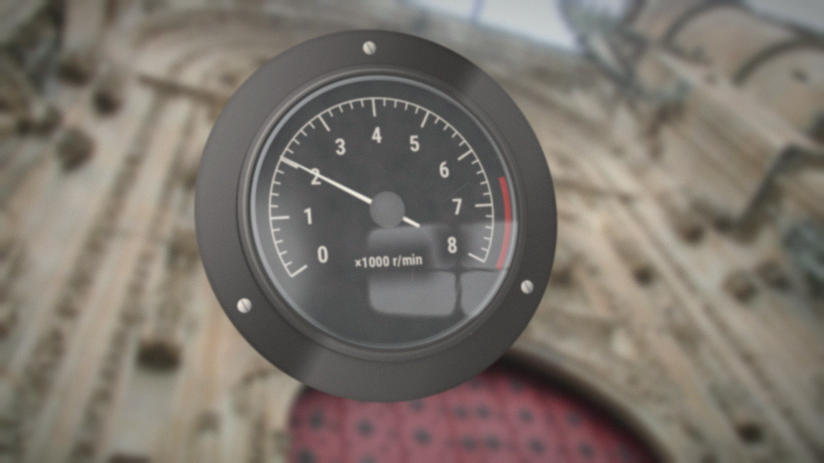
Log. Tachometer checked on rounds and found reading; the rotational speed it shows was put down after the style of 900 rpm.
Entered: 2000 rpm
